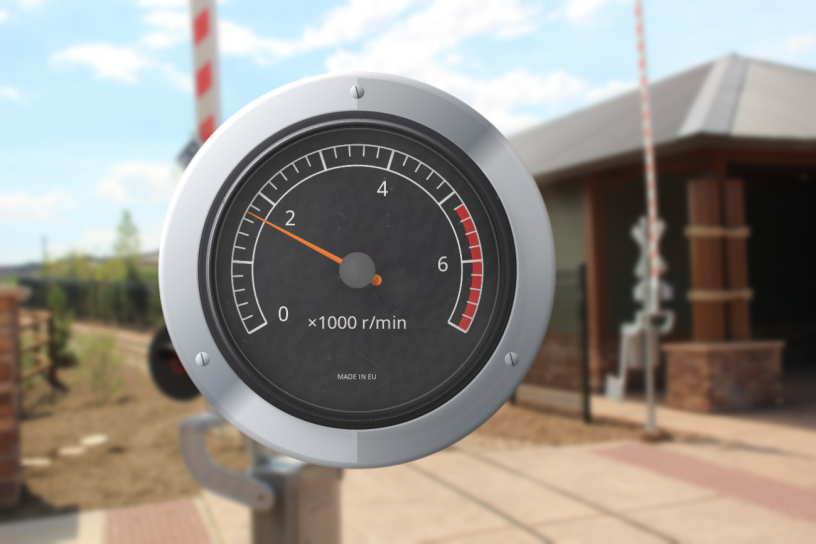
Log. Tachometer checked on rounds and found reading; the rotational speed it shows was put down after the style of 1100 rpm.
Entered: 1700 rpm
